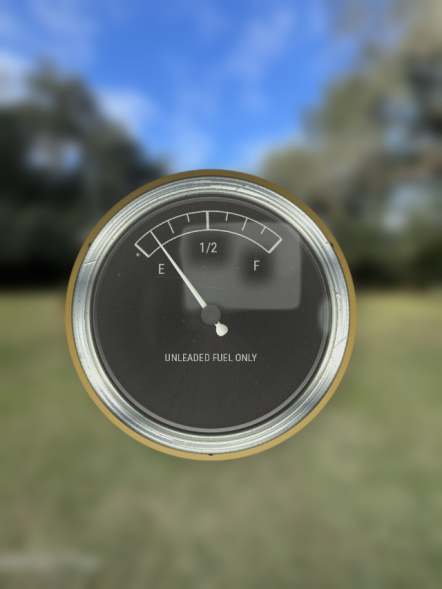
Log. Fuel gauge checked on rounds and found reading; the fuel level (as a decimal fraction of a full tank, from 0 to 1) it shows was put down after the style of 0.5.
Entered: 0.125
